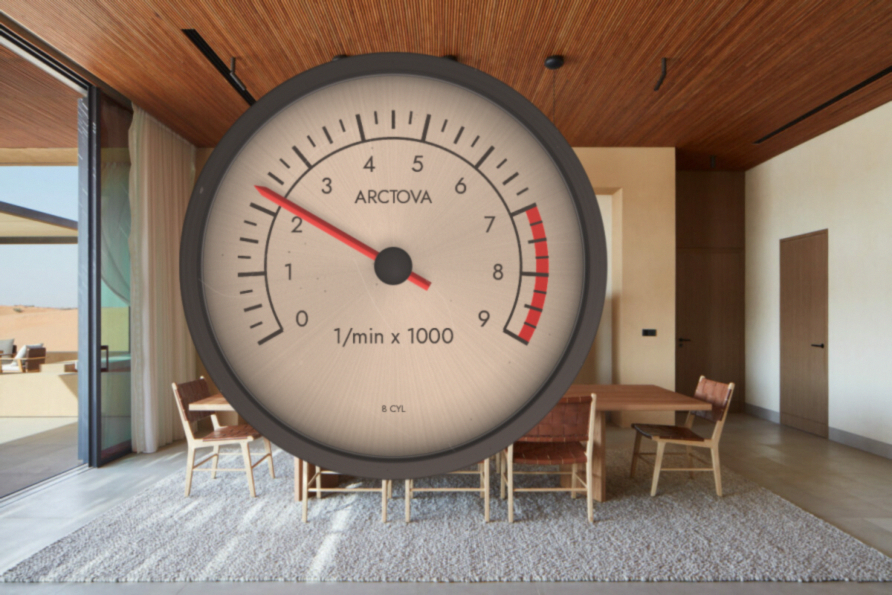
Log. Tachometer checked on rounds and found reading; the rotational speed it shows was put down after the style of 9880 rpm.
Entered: 2250 rpm
